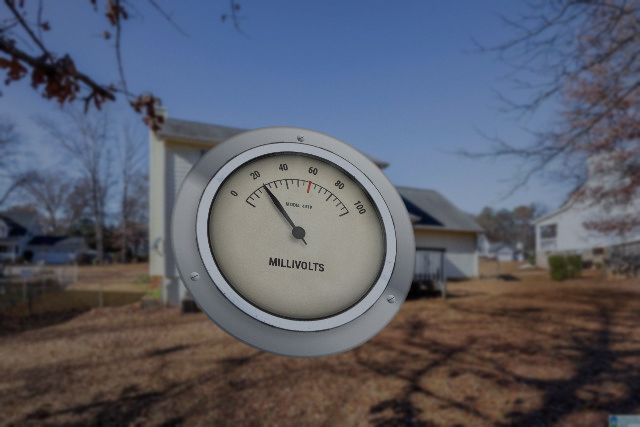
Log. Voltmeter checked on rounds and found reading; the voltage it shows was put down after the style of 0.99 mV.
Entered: 20 mV
